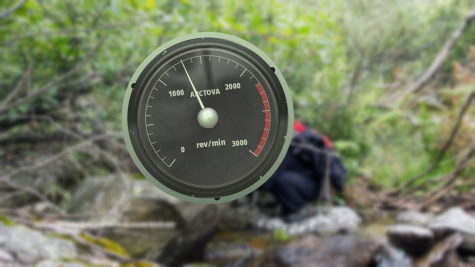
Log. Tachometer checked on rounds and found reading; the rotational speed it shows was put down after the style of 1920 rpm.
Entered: 1300 rpm
